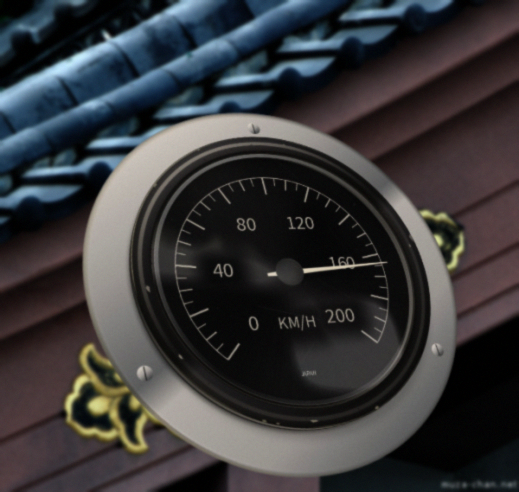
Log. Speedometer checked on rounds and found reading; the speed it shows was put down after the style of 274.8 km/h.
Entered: 165 km/h
